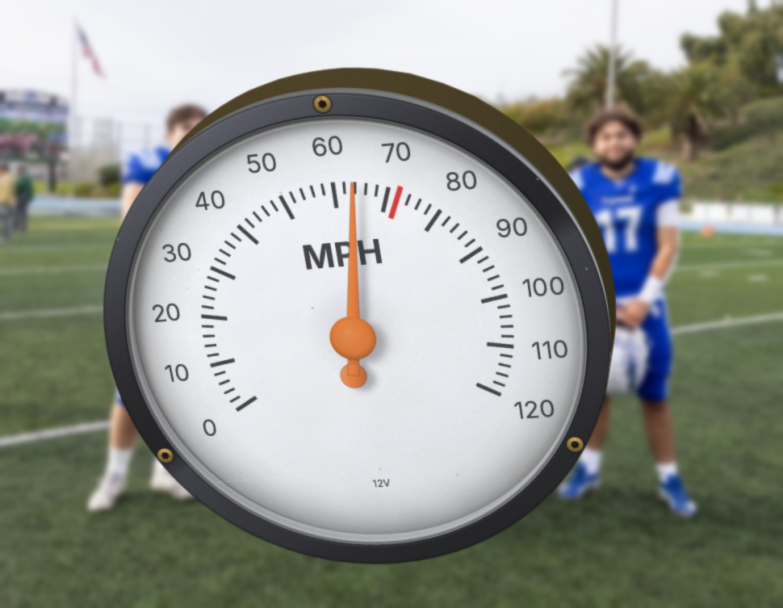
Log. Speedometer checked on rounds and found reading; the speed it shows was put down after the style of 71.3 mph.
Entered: 64 mph
